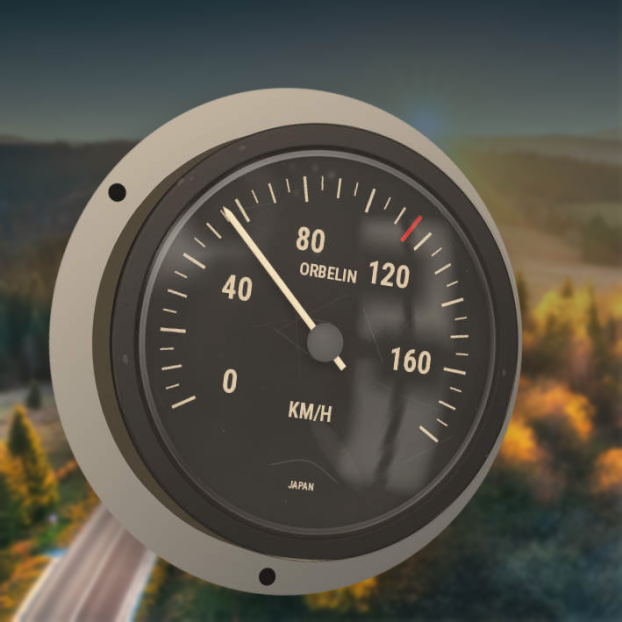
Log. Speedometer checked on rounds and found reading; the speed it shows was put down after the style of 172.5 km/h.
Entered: 55 km/h
